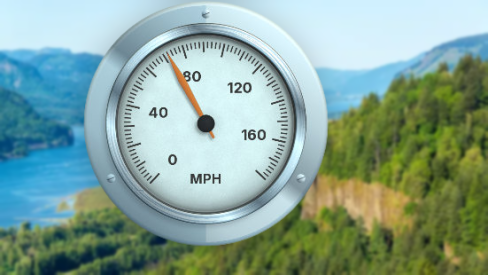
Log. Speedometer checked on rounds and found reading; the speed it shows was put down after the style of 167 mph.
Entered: 72 mph
